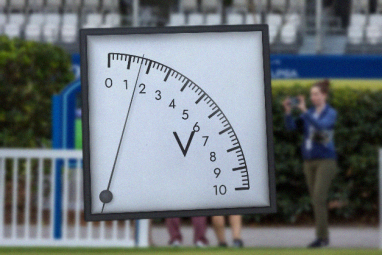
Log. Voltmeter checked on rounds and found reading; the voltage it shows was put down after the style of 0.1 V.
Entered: 1.6 V
